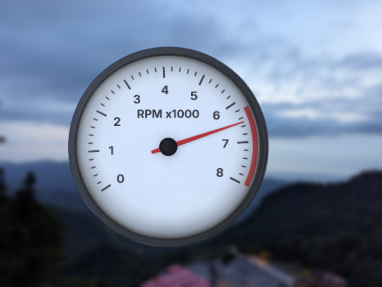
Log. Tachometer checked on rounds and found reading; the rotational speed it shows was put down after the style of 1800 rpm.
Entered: 6500 rpm
